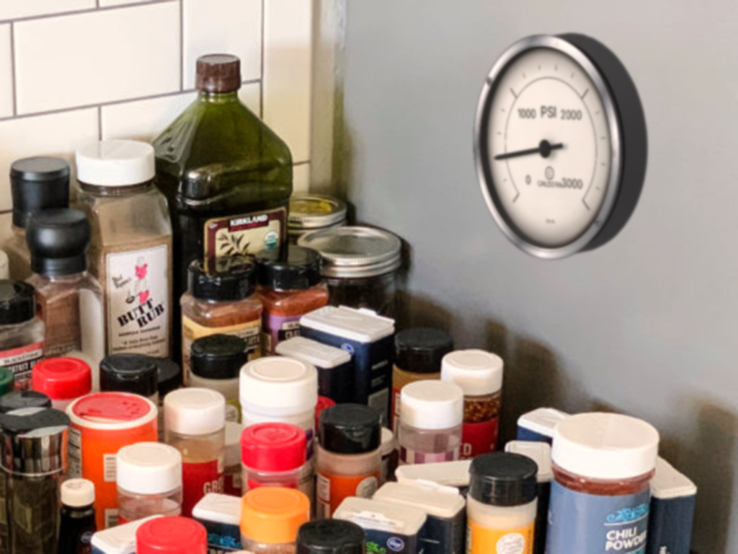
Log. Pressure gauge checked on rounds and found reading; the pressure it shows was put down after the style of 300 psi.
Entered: 400 psi
